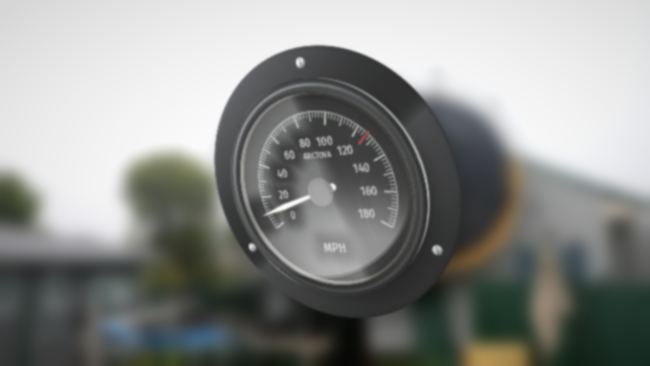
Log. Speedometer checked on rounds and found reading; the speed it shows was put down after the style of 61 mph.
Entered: 10 mph
